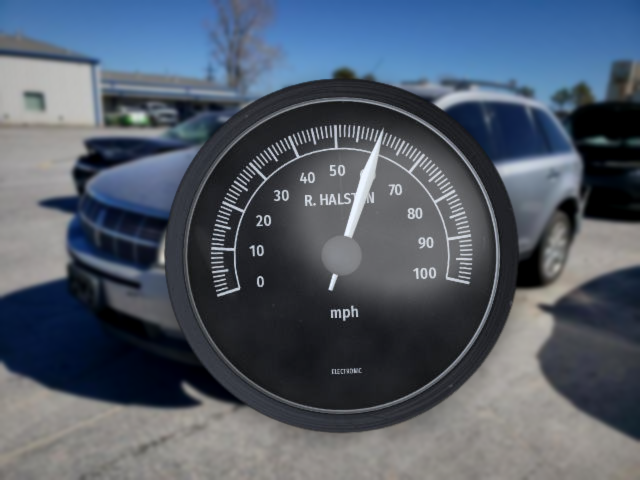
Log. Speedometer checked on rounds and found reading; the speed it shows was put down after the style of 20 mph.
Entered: 60 mph
